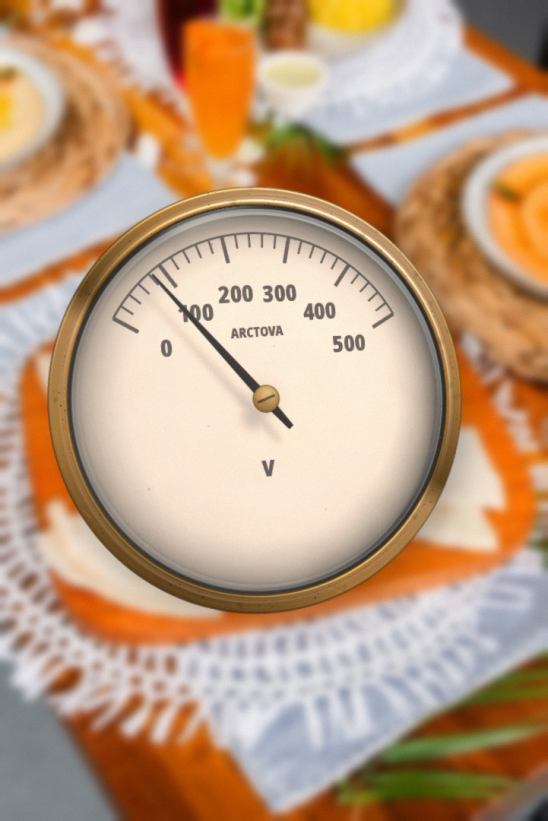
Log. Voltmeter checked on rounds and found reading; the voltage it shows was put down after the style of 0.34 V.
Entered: 80 V
